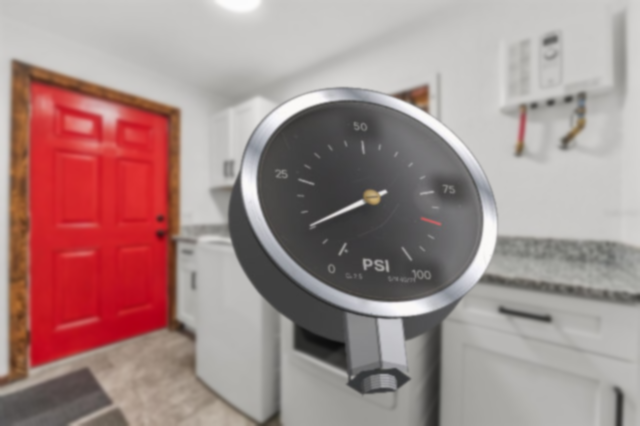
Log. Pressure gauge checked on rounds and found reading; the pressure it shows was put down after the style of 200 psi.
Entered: 10 psi
